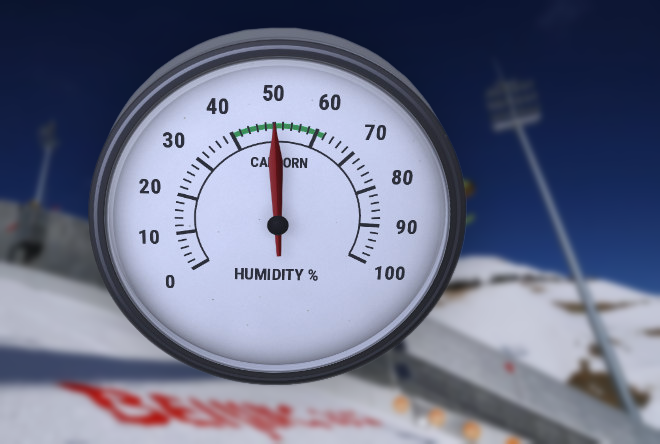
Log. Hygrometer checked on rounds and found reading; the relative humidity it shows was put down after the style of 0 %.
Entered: 50 %
